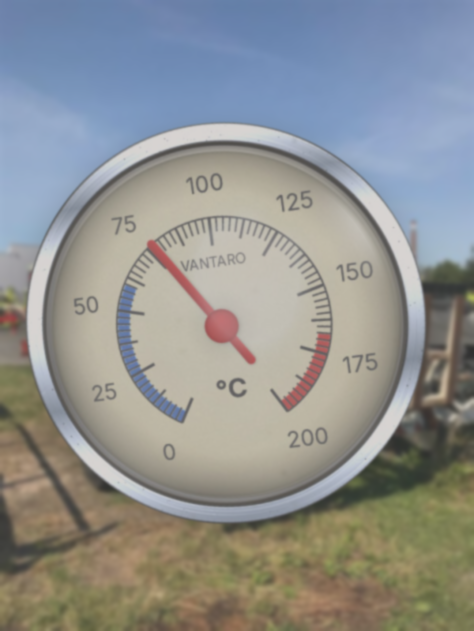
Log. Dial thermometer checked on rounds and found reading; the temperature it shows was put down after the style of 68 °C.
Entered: 77.5 °C
